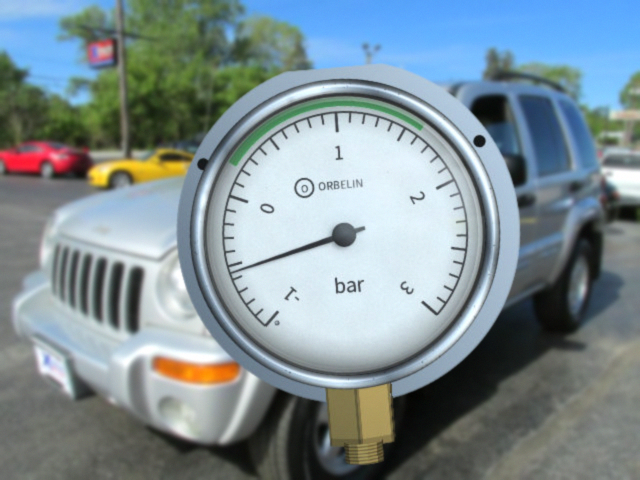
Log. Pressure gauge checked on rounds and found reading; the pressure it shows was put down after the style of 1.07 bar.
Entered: -0.55 bar
